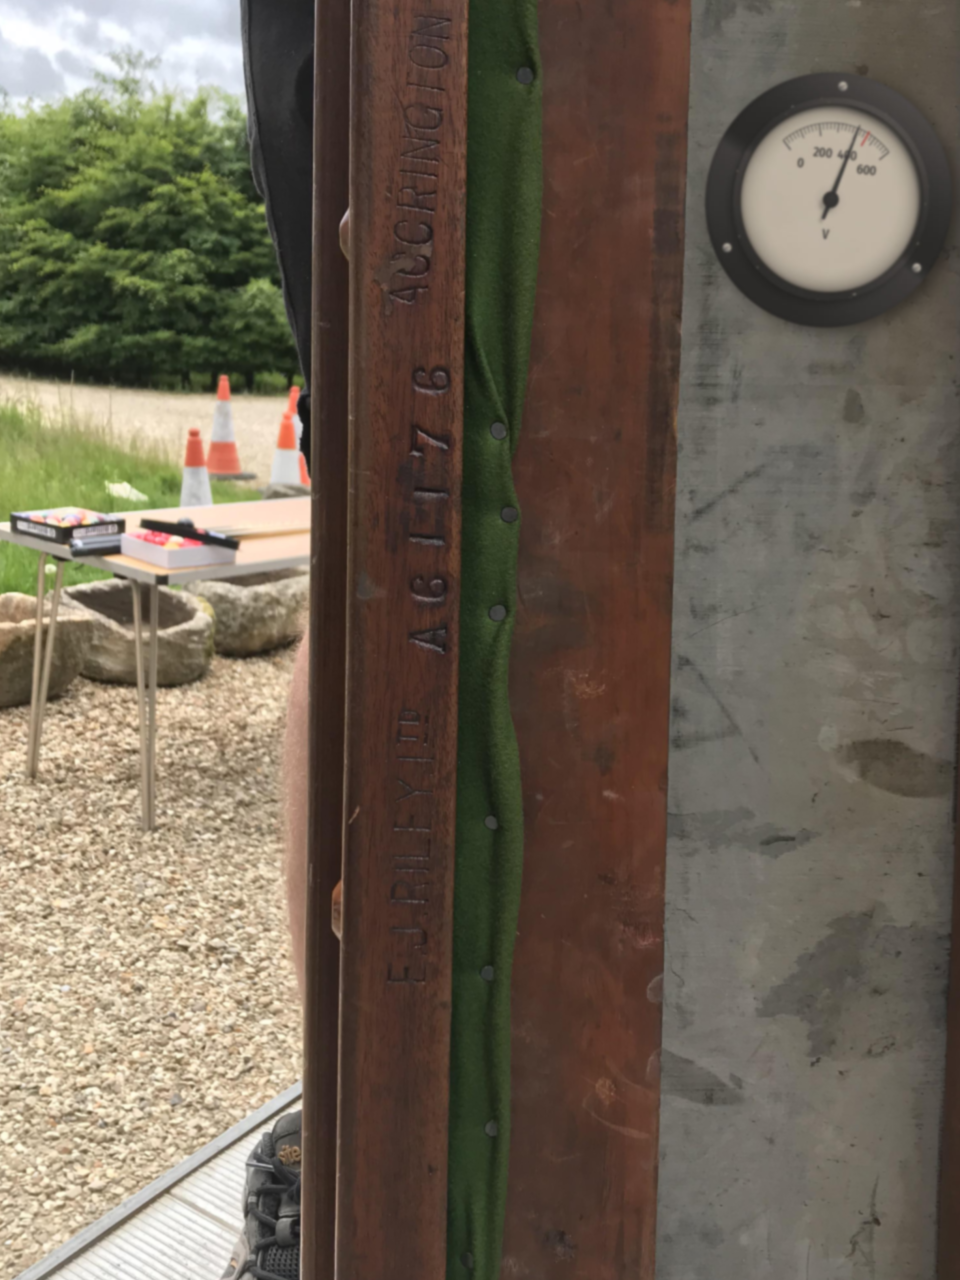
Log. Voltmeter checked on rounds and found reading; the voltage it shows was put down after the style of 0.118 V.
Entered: 400 V
